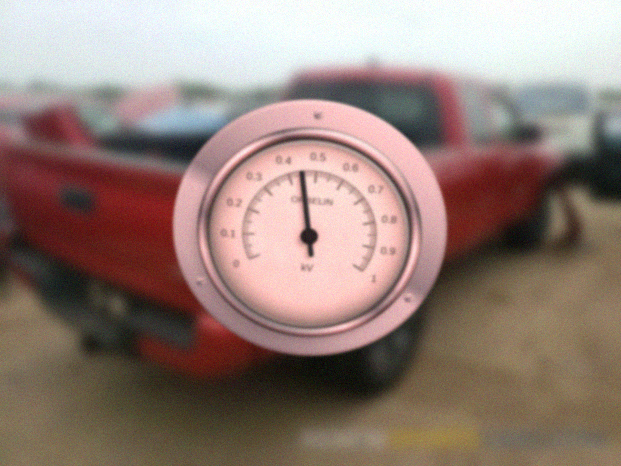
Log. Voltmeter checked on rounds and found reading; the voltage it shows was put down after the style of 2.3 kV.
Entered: 0.45 kV
